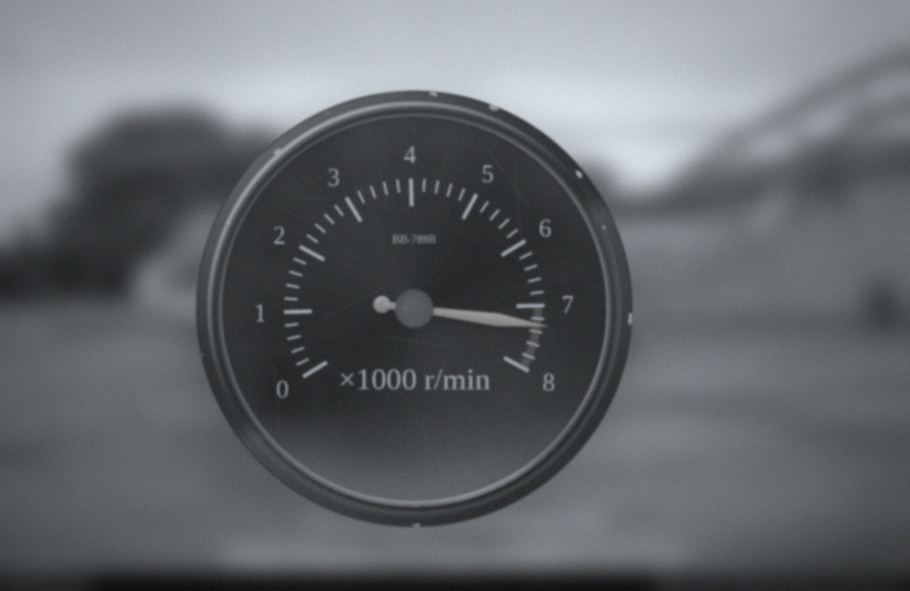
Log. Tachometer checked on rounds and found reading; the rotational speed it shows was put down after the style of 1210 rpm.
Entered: 7300 rpm
